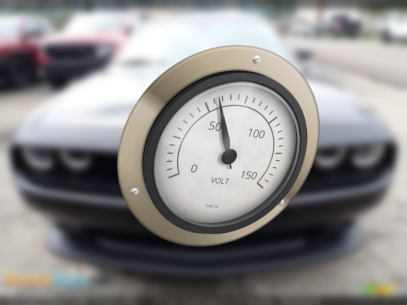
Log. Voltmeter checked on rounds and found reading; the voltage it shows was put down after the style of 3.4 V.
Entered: 57.5 V
